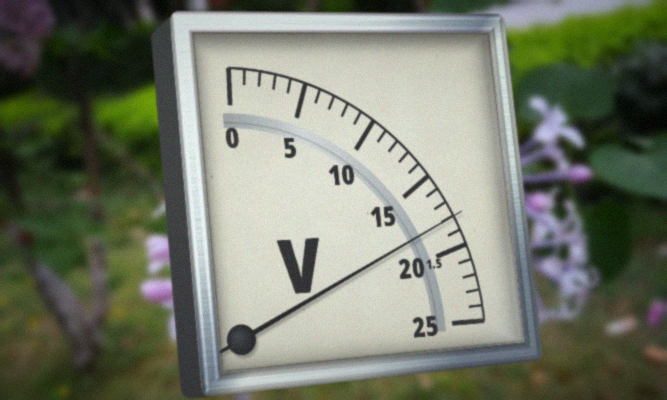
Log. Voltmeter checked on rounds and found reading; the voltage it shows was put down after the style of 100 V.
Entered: 18 V
